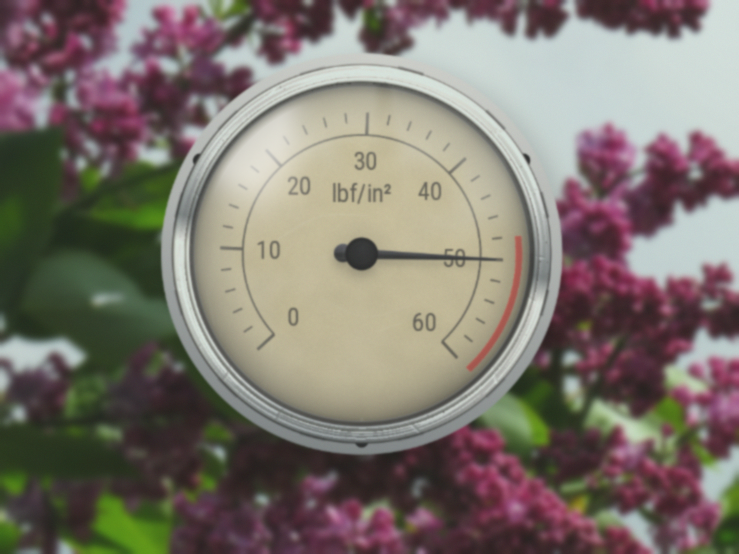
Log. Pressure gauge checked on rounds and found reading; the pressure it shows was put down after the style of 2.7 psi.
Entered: 50 psi
